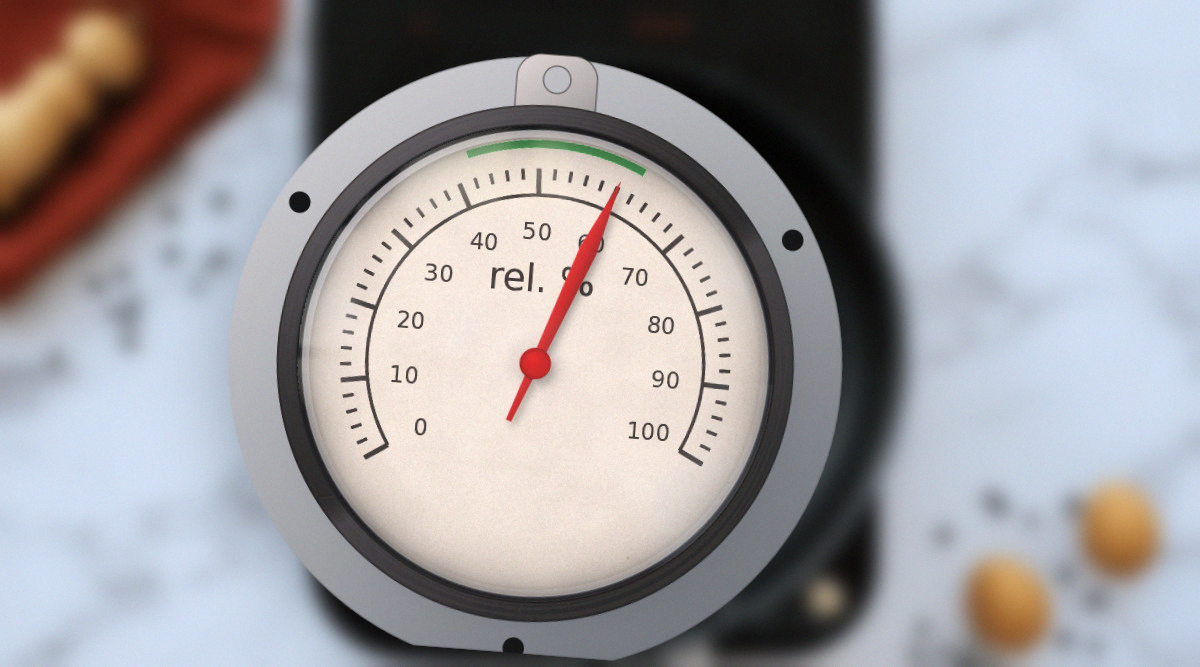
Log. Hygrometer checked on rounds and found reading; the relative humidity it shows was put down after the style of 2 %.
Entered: 60 %
